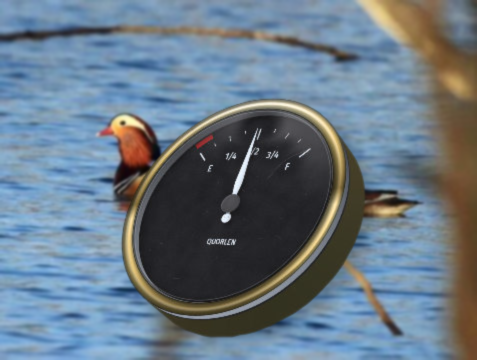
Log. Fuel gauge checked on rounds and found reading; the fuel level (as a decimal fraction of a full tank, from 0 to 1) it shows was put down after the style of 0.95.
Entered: 0.5
